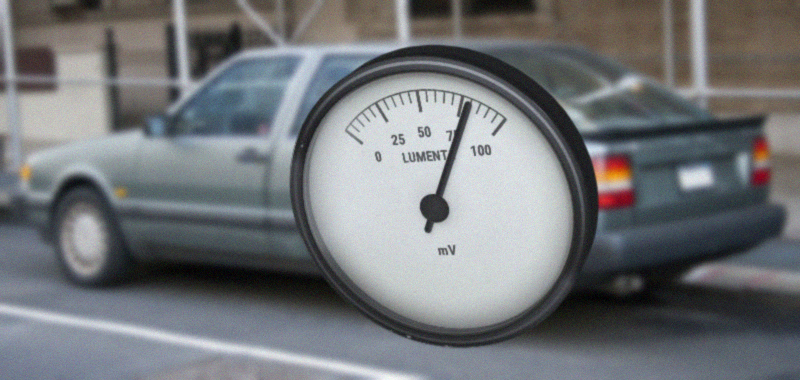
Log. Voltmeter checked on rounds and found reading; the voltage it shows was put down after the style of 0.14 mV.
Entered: 80 mV
